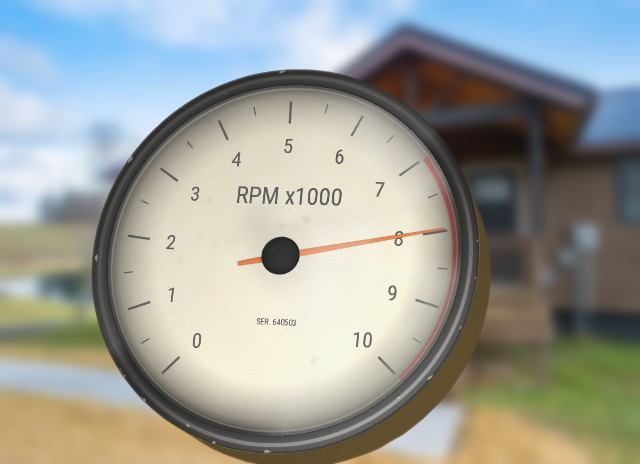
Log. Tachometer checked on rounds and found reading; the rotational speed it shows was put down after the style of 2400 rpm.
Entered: 8000 rpm
